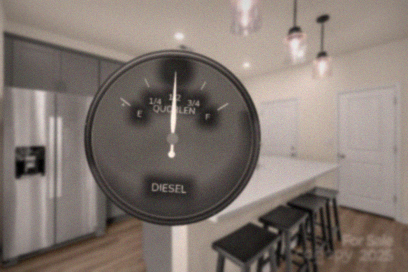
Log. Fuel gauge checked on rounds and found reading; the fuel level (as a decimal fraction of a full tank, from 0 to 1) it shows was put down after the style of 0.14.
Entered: 0.5
